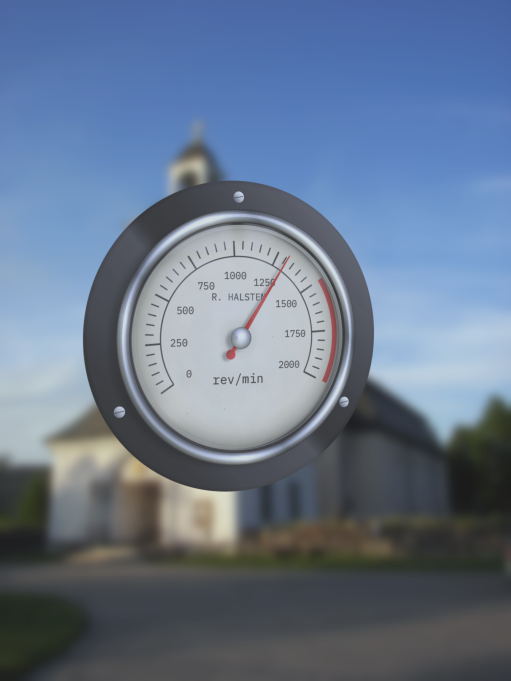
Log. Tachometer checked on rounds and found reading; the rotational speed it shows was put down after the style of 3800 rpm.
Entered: 1300 rpm
